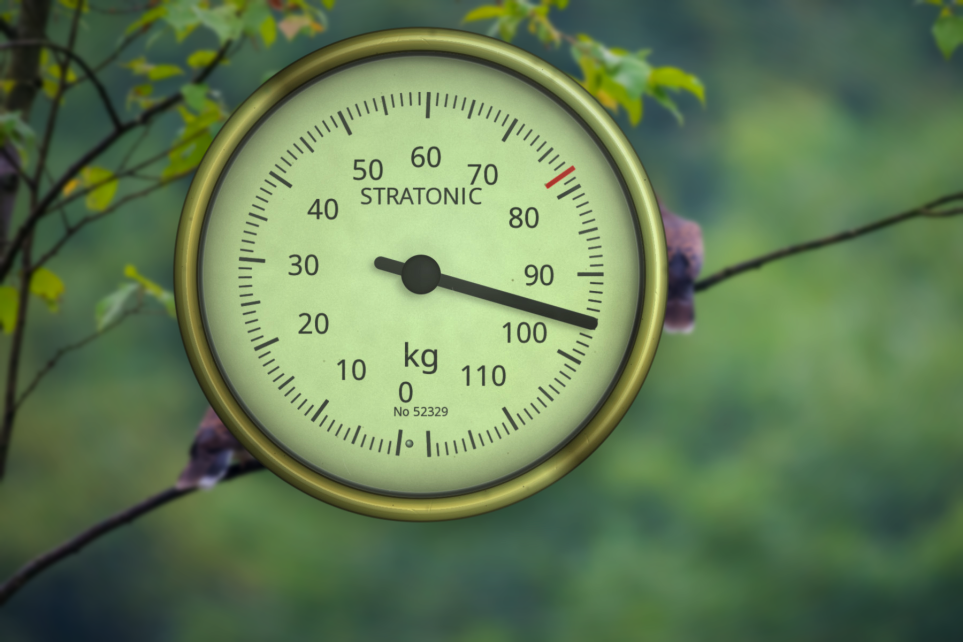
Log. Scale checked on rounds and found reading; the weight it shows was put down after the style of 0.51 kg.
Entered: 95.5 kg
